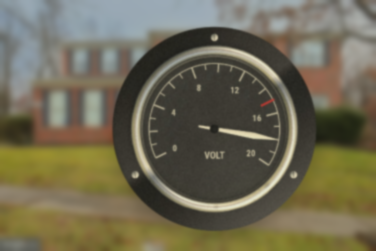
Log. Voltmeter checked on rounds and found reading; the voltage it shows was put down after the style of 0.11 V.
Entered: 18 V
